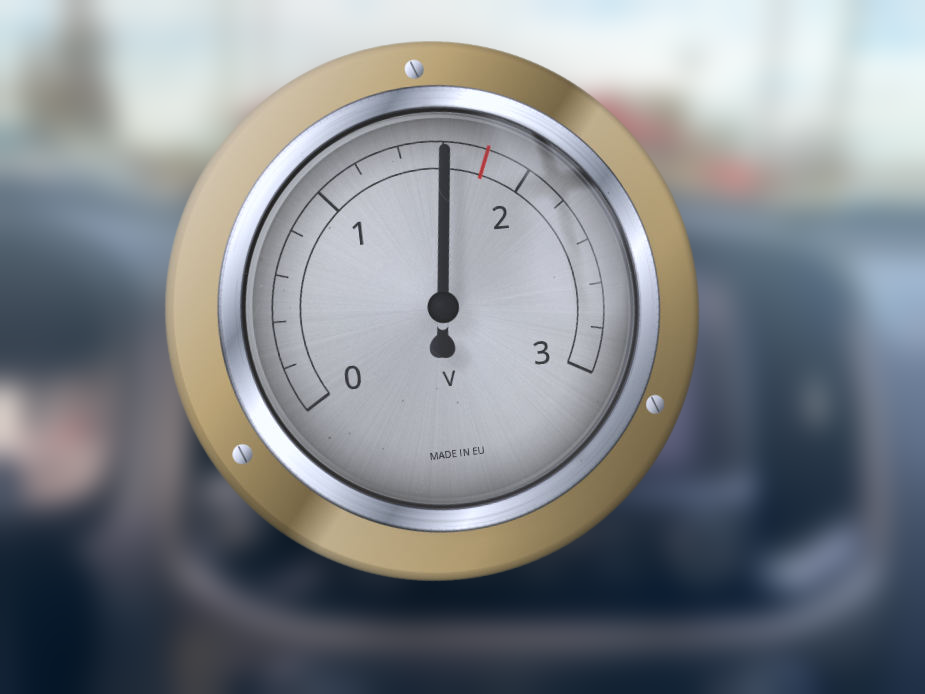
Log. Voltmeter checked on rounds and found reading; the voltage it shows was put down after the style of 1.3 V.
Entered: 1.6 V
